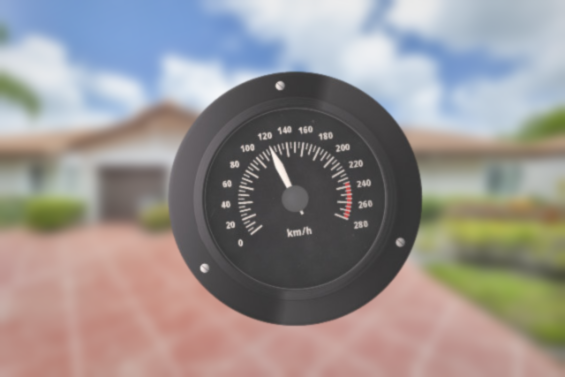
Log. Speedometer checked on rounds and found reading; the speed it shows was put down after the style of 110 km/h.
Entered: 120 km/h
